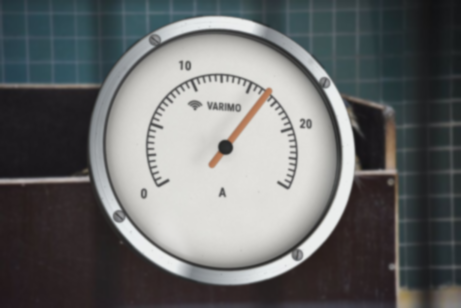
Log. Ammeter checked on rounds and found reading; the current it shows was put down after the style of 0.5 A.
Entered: 16.5 A
